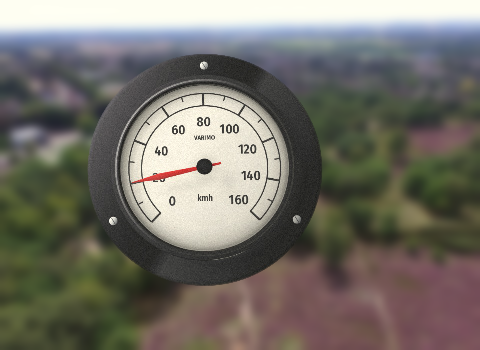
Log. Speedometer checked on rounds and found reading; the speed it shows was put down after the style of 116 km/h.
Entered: 20 km/h
